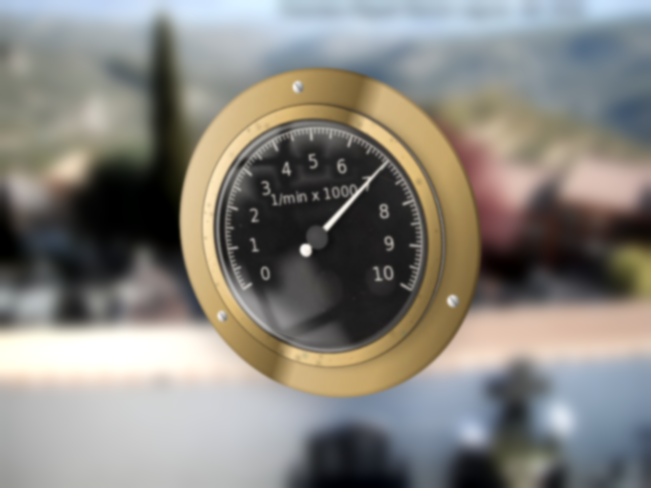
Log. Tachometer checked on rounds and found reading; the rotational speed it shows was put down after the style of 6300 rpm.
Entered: 7000 rpm
